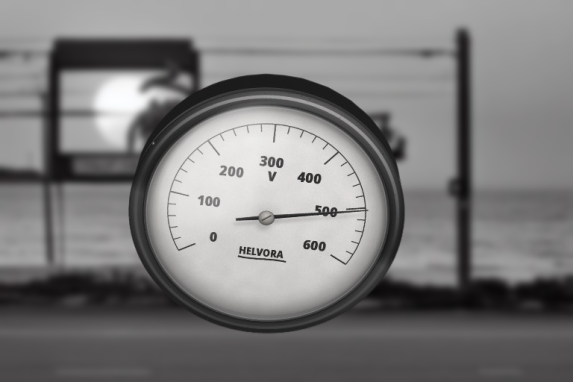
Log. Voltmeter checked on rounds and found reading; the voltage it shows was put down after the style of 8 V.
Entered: 500 V
